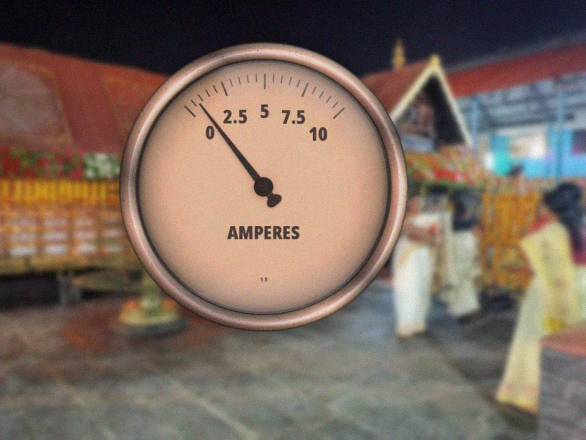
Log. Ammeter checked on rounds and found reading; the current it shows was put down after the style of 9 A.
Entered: 0.75 A
